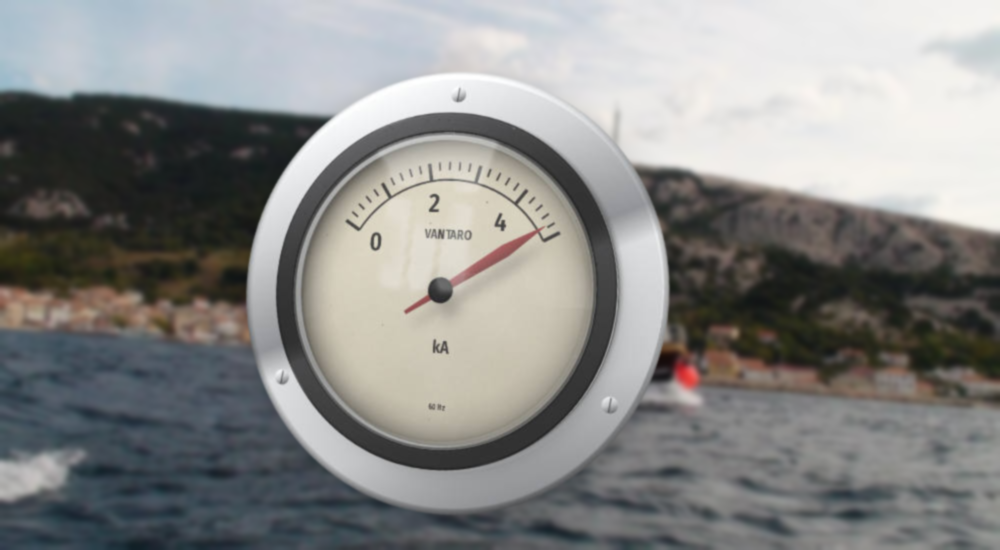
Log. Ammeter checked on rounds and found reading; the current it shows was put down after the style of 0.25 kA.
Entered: 4.8 kA
